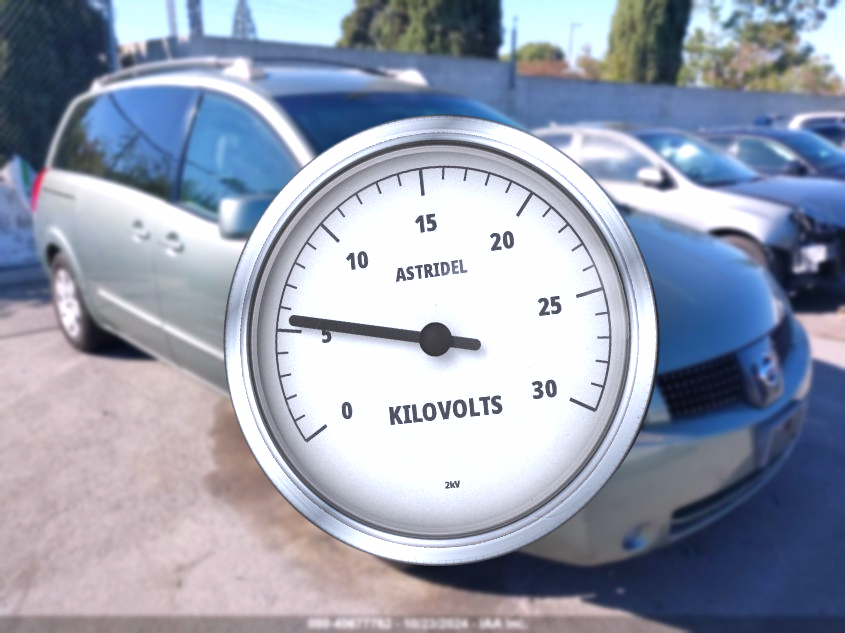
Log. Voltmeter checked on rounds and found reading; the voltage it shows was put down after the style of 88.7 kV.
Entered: 5.5 kV
